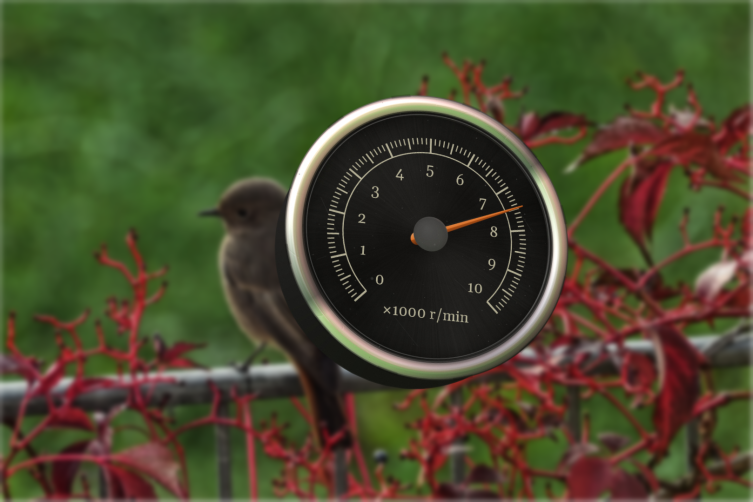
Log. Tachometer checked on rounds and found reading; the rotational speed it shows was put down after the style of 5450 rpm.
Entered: 7500 rpm
